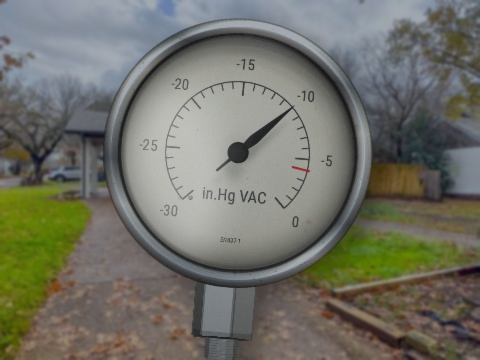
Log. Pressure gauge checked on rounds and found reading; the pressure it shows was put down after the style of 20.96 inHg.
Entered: -10 inHg
